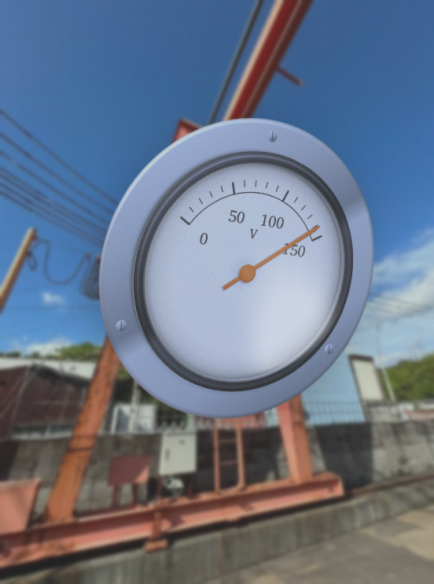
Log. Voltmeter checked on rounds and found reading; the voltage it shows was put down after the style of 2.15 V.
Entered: 140 V
